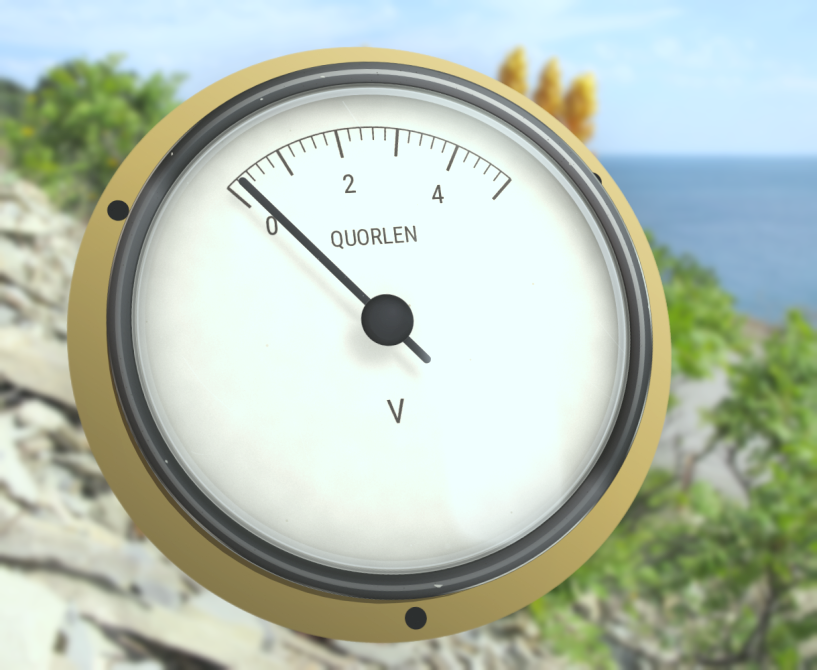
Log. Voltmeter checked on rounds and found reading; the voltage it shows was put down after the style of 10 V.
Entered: 0.2 V
